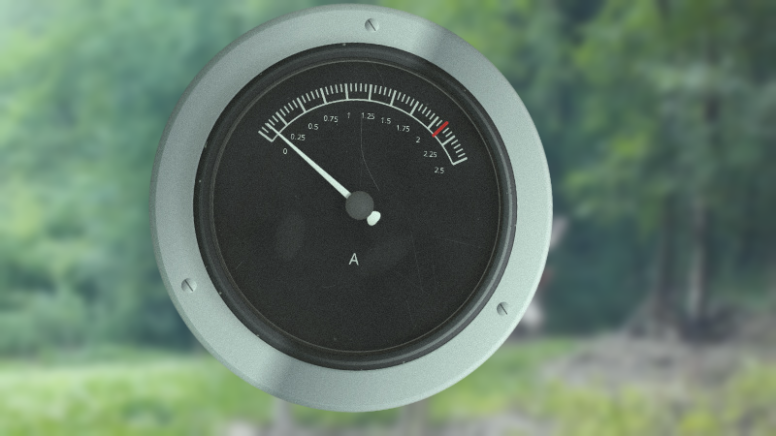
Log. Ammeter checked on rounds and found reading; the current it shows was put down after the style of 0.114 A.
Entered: 0.1 A
